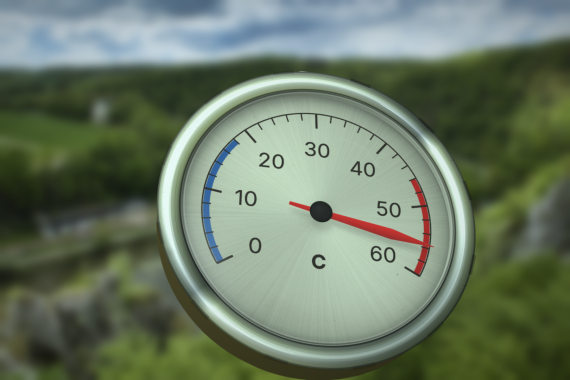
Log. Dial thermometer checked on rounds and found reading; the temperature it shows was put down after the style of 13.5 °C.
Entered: 56 °C
